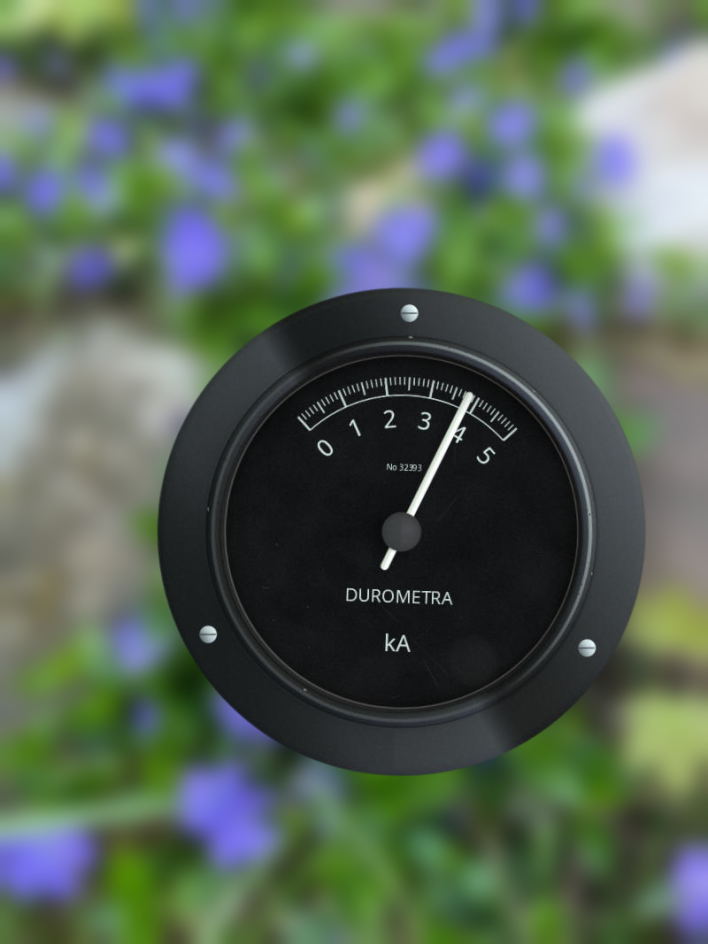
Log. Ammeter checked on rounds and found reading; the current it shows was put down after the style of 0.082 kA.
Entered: 3.8 kA
